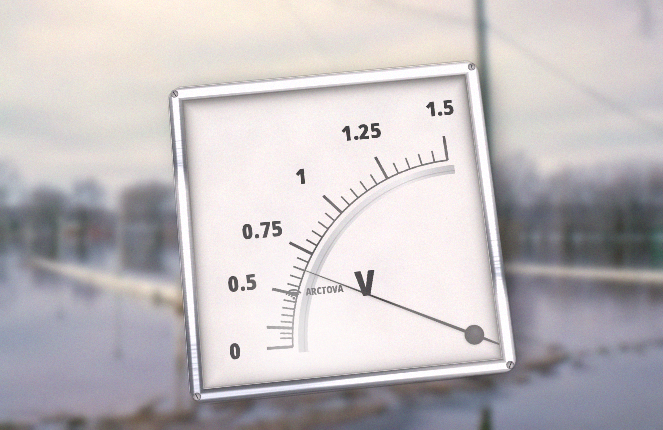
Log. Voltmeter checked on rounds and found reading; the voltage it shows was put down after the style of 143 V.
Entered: 0.65 V
